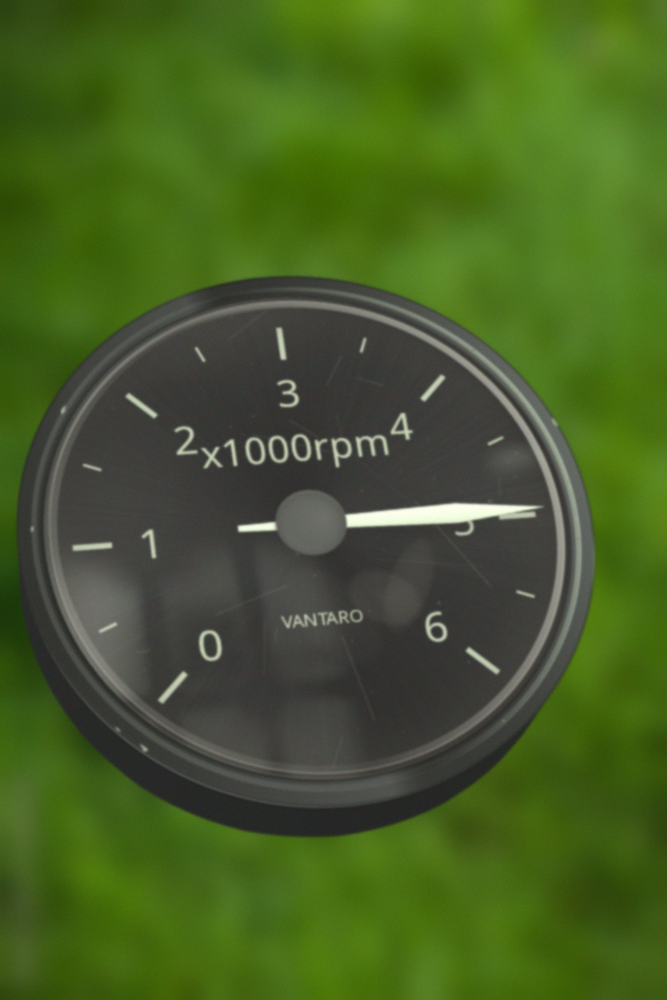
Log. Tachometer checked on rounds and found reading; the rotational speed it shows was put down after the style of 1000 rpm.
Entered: 5000 rpm
